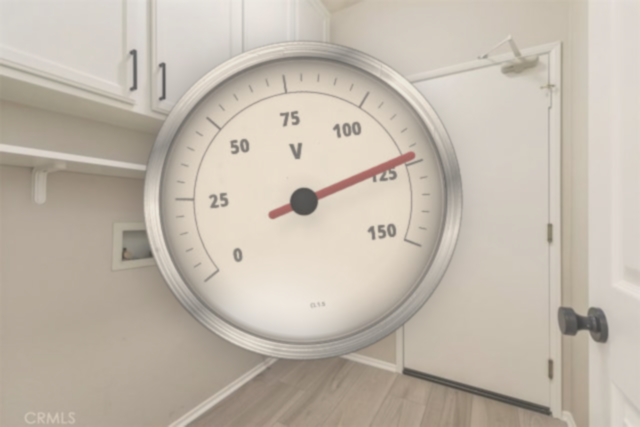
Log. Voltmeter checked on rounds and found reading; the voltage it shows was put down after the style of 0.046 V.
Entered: 122.5 V
